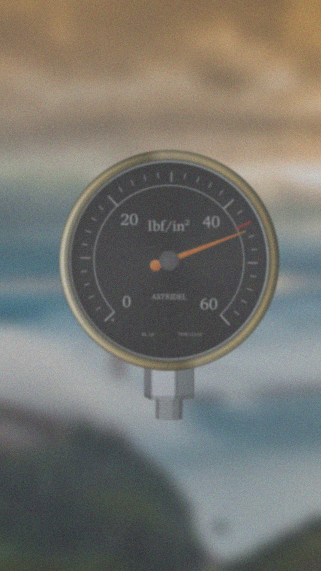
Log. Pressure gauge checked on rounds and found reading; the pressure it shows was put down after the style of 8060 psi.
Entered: 45 psi
